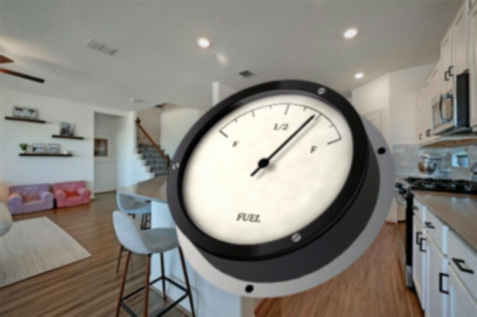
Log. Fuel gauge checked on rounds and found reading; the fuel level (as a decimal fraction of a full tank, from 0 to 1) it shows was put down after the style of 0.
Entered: 0.75
